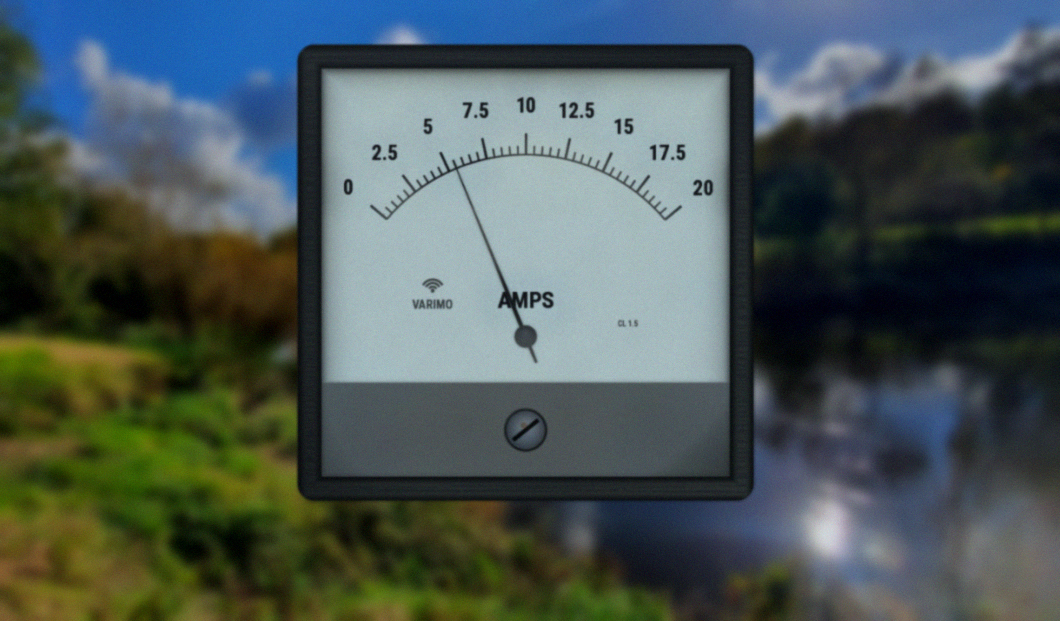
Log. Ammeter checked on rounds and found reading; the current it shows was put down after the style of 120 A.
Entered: 5.5 A
